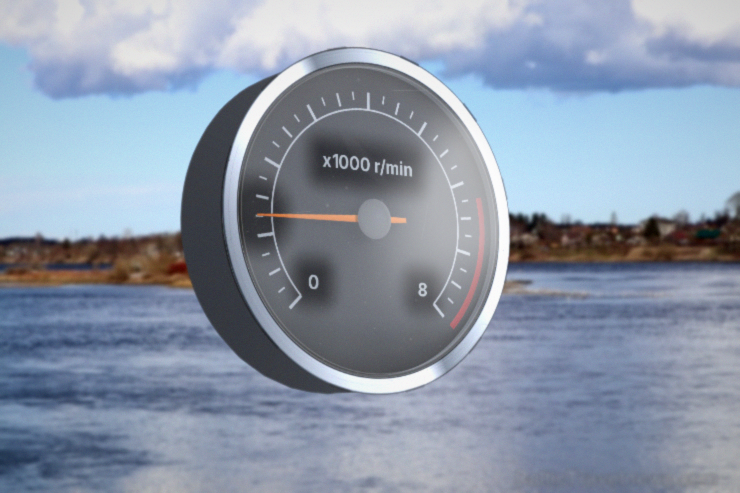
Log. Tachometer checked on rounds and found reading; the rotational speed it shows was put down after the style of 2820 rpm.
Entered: 1250 rpm
